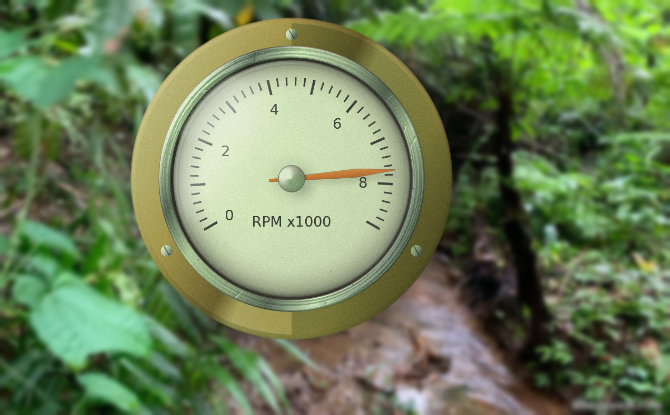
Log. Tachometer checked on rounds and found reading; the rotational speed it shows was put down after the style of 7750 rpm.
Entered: 7700 rpm
